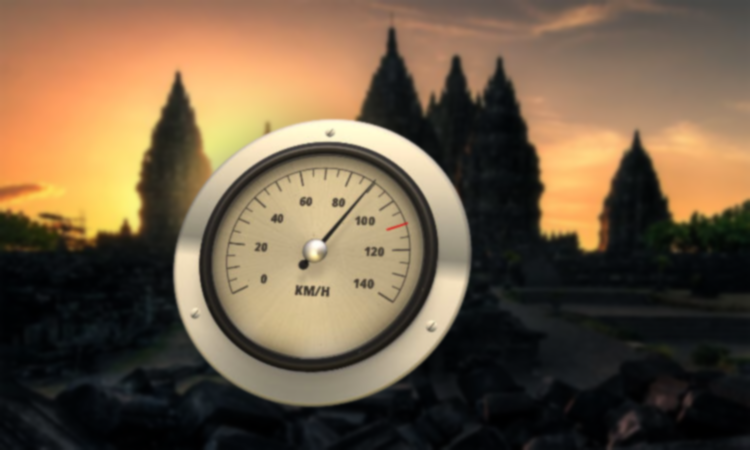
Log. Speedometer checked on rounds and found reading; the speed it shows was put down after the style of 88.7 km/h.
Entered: 90 km/h
